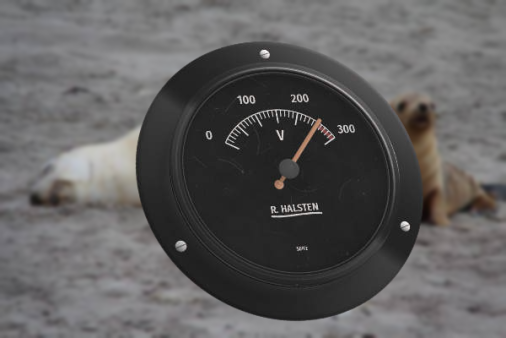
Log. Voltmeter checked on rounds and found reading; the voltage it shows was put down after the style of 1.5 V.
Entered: 250 V
